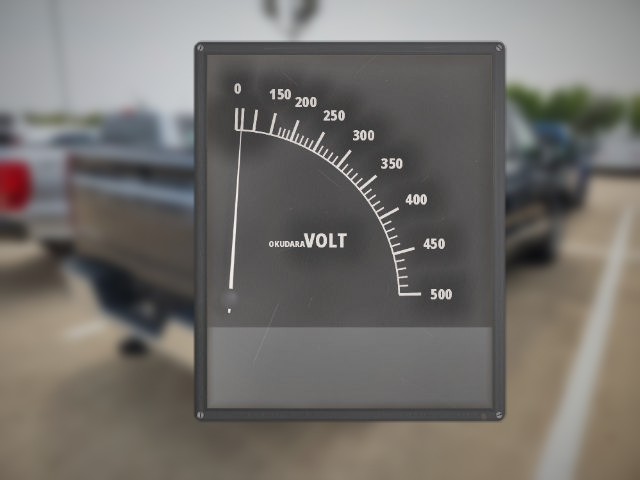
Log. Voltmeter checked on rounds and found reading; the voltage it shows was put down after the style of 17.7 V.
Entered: 50 V
